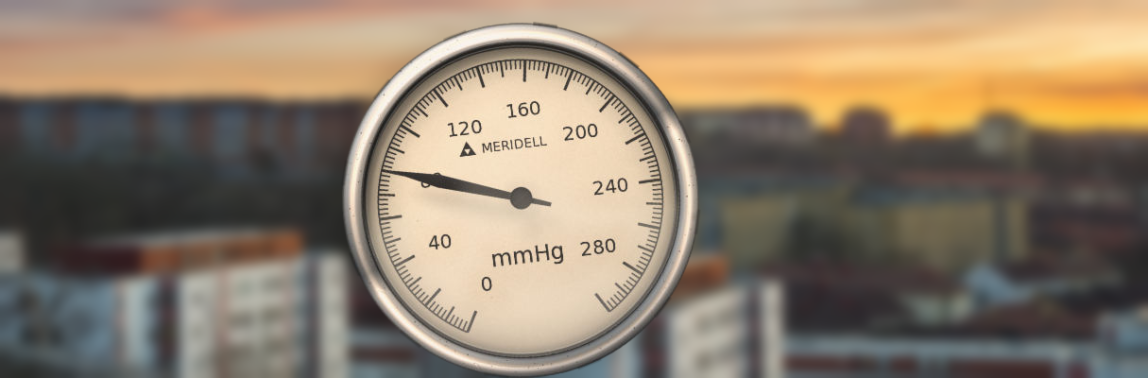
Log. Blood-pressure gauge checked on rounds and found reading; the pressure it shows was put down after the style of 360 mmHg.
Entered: 80 mmHg
